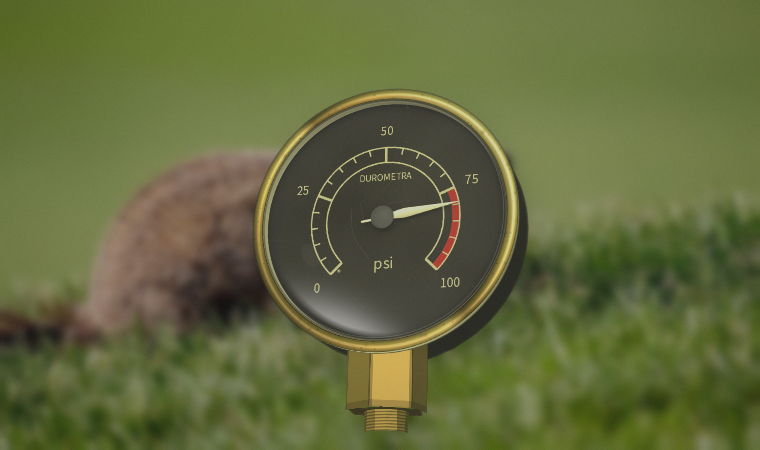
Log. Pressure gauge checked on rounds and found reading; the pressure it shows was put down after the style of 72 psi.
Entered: 80 psi
